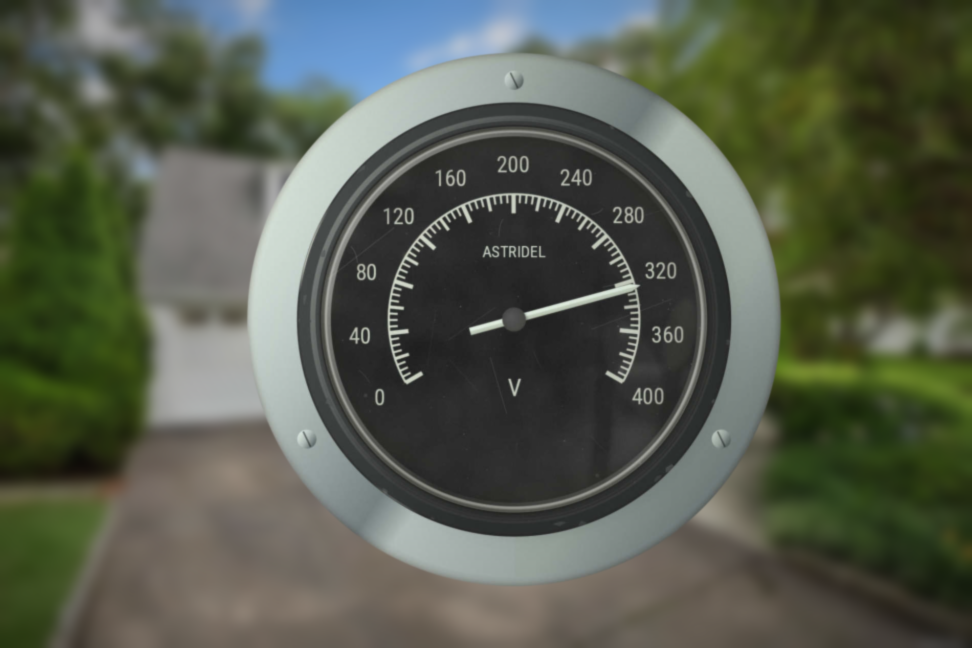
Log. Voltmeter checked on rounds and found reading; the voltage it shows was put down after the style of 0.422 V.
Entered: 325 V
